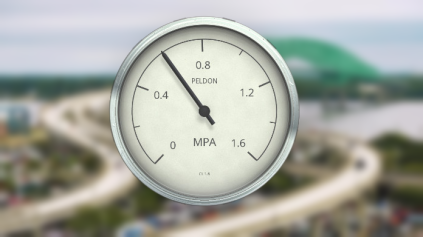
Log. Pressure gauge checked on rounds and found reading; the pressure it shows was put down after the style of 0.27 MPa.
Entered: 0.6 MPa
